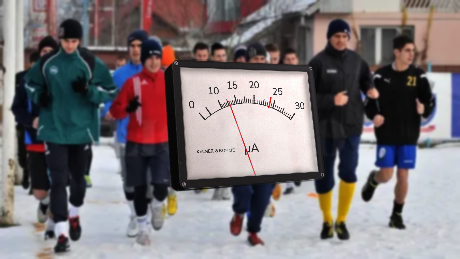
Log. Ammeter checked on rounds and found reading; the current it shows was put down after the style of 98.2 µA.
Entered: 12.5 µA
